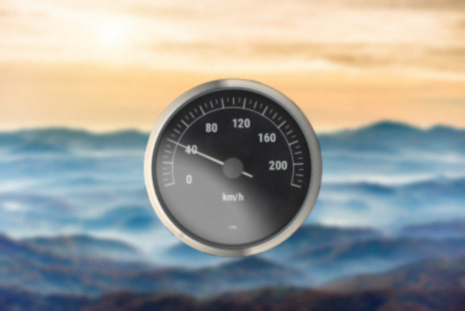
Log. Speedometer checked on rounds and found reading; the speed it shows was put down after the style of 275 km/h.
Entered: 40 km/h
